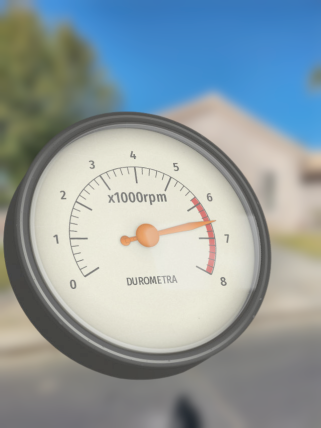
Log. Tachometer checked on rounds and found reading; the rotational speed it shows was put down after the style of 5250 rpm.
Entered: 6600 rpm
